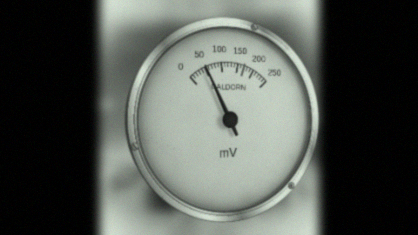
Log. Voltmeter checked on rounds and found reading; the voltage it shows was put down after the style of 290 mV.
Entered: 50 mV
